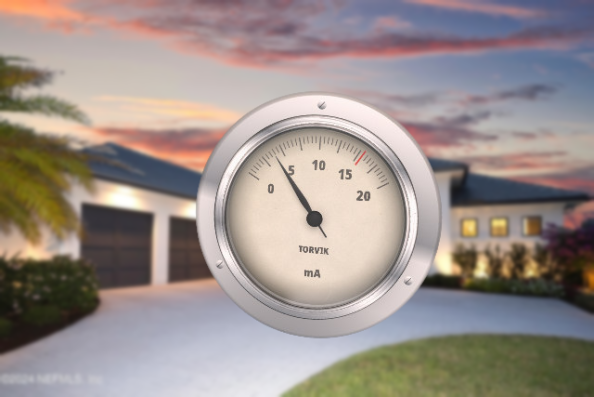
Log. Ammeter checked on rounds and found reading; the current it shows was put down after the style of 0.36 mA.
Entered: 4 mA
